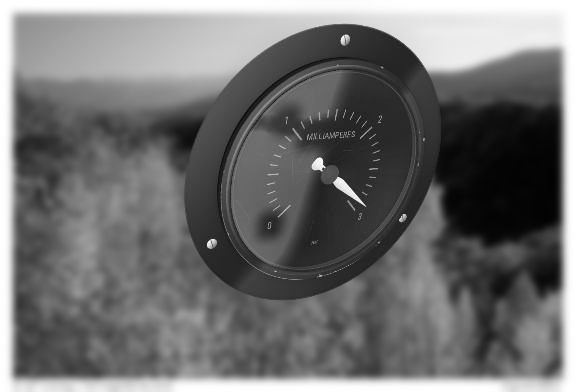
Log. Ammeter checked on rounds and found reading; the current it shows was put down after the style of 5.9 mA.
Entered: 2.9 mA
